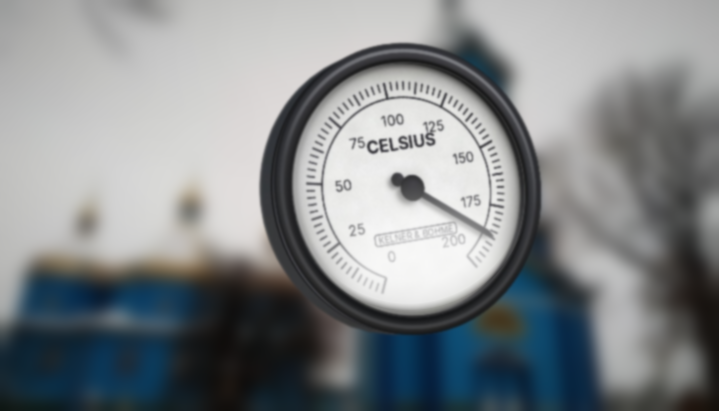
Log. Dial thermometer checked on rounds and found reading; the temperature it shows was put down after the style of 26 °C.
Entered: 187.5 °C
